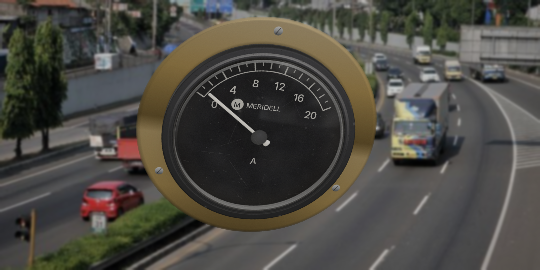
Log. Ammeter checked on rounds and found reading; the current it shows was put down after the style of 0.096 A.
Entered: 1 A
